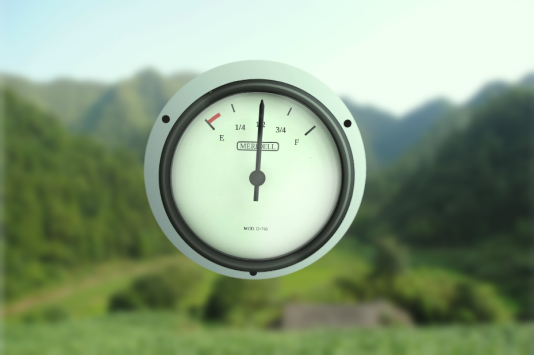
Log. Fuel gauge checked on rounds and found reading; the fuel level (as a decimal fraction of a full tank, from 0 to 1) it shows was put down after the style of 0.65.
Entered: 0.5
